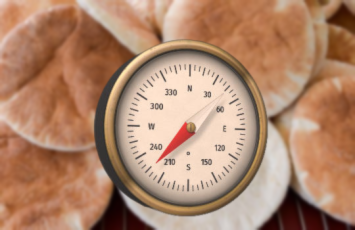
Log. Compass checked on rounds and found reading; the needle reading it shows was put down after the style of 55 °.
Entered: 225 °
